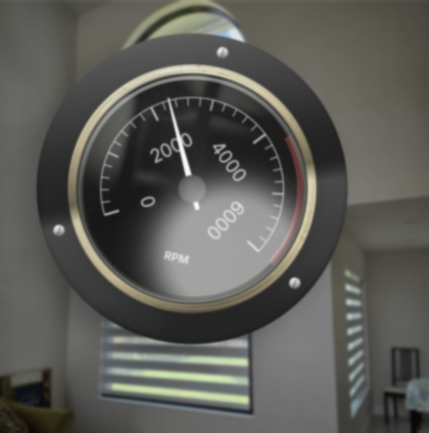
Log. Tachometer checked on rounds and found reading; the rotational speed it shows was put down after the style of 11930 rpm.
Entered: 2300 rpm
